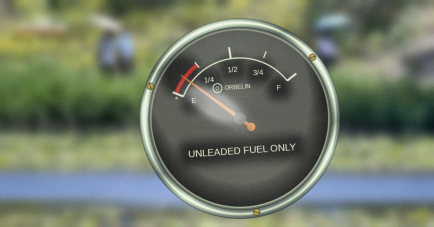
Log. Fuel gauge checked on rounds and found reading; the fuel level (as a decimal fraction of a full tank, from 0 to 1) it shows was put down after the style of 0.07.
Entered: 0.125
